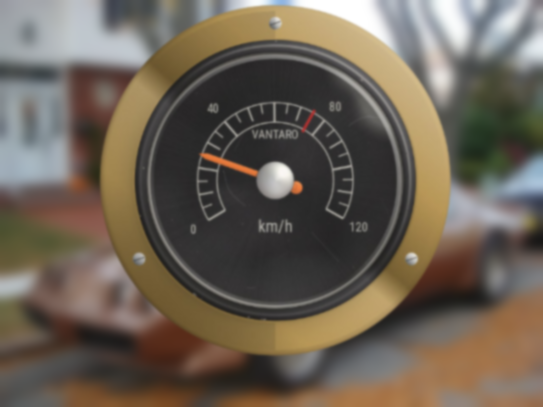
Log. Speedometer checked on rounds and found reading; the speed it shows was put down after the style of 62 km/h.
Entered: 25 km/h
